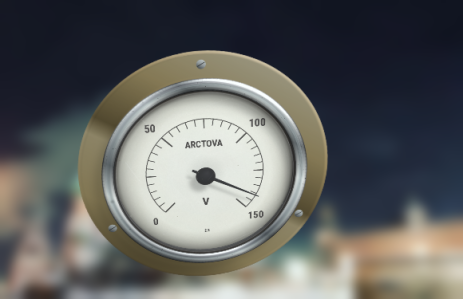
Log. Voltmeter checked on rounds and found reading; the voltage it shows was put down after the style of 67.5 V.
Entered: 140 V
